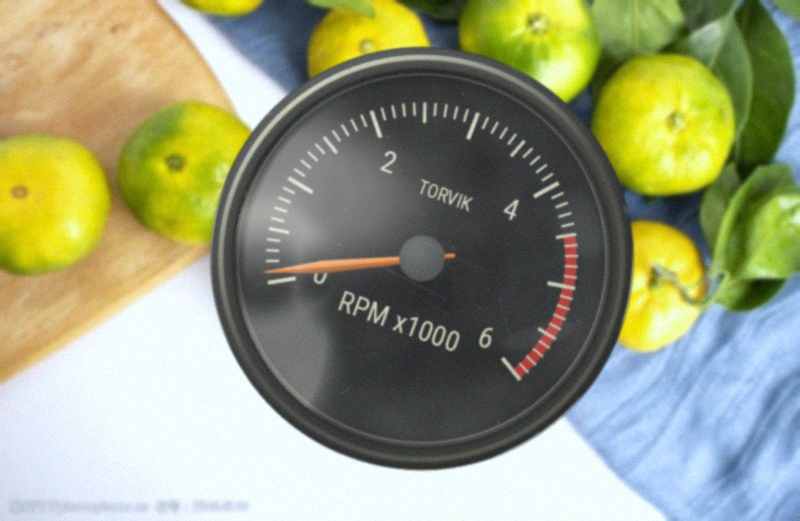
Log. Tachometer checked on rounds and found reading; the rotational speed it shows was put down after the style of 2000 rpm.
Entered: 100 rpm
